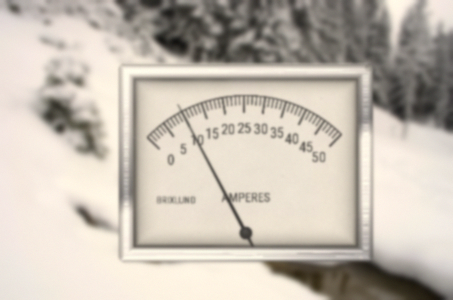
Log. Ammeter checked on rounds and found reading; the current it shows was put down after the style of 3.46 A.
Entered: 10 A
